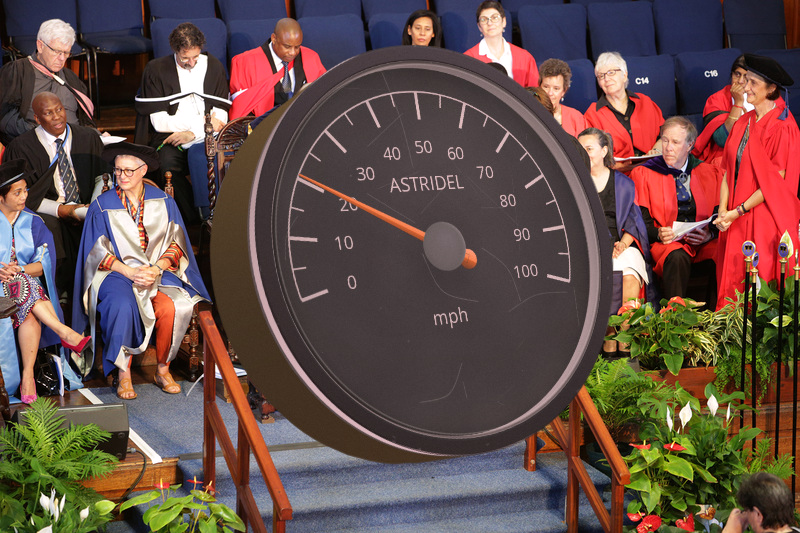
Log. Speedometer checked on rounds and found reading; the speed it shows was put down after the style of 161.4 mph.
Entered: 20 mph
